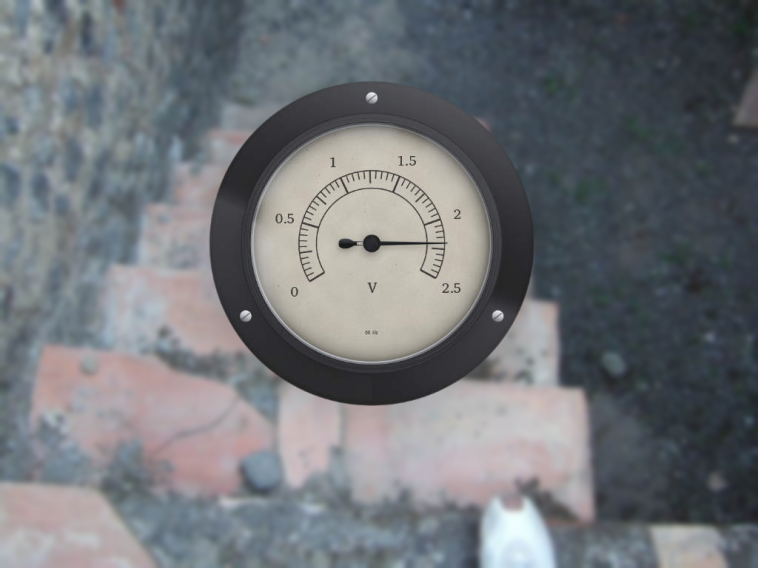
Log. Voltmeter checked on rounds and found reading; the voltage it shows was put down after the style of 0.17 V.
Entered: 2.2 V
